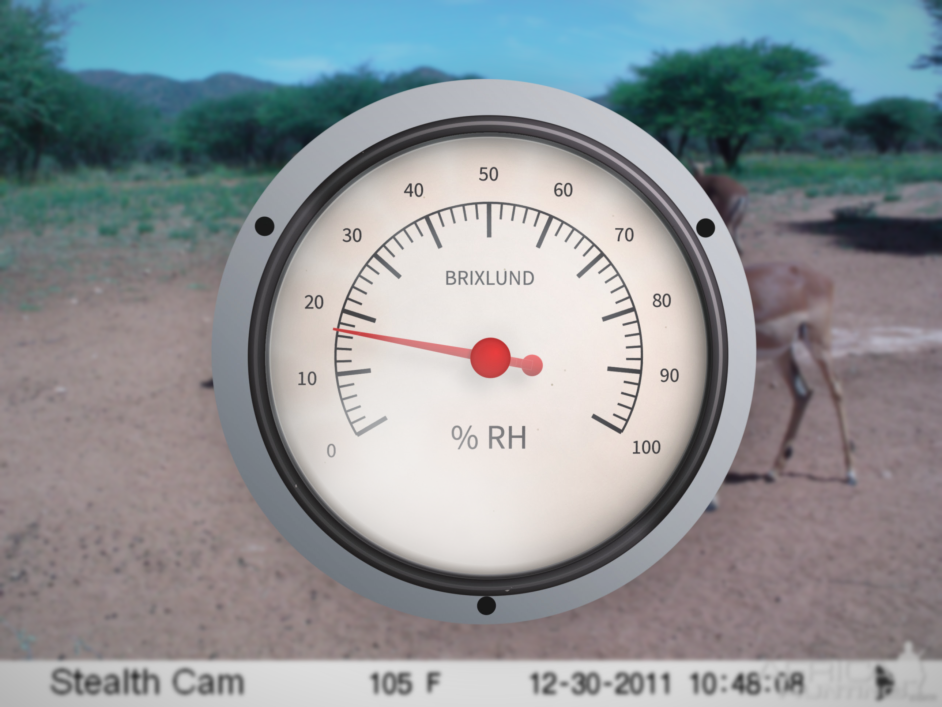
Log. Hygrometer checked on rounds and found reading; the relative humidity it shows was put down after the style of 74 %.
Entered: 17 %
